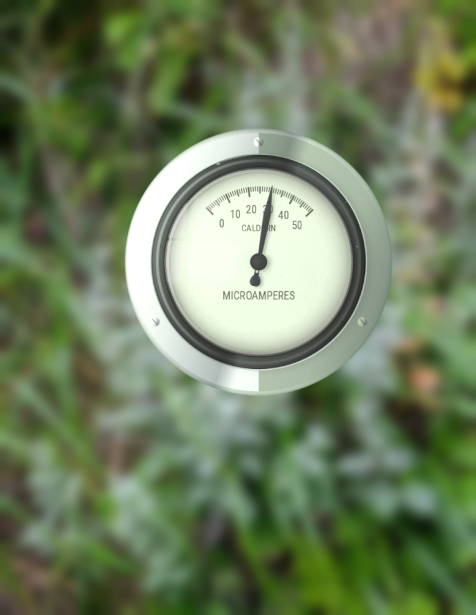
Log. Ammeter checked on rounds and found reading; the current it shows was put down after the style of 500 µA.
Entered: 30 µA
